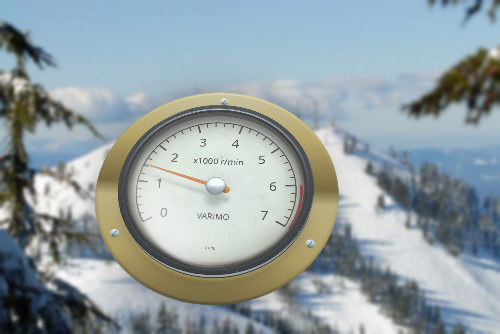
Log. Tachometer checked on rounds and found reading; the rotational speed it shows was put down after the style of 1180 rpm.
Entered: 1400 rpm
